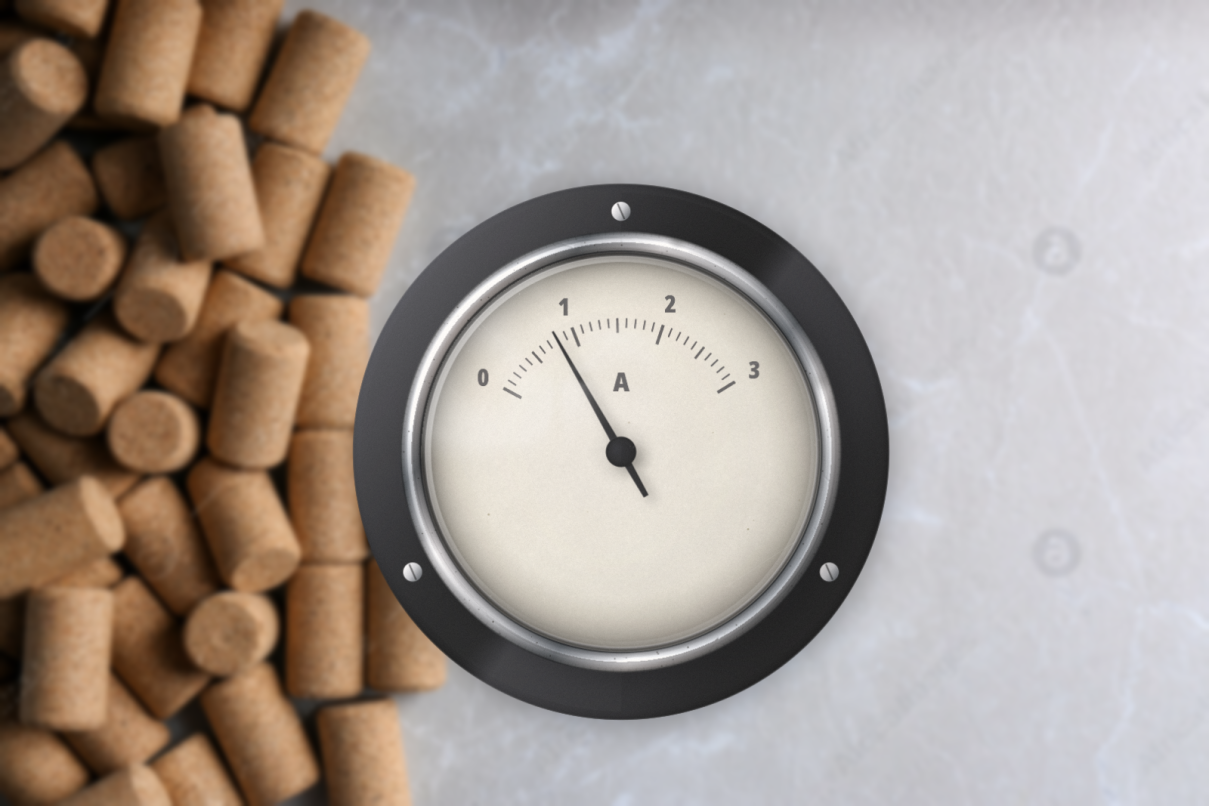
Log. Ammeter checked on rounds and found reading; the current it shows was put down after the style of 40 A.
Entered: 0.8 A
